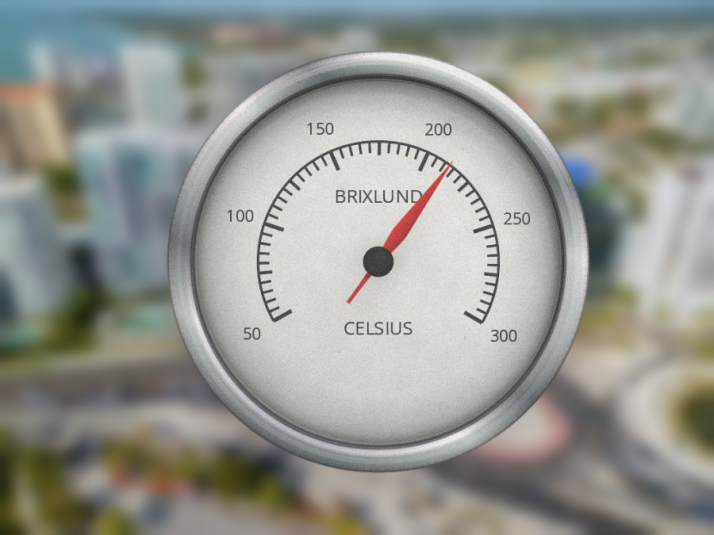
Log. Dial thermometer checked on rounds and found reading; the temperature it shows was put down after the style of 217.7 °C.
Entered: 212.5 °C
